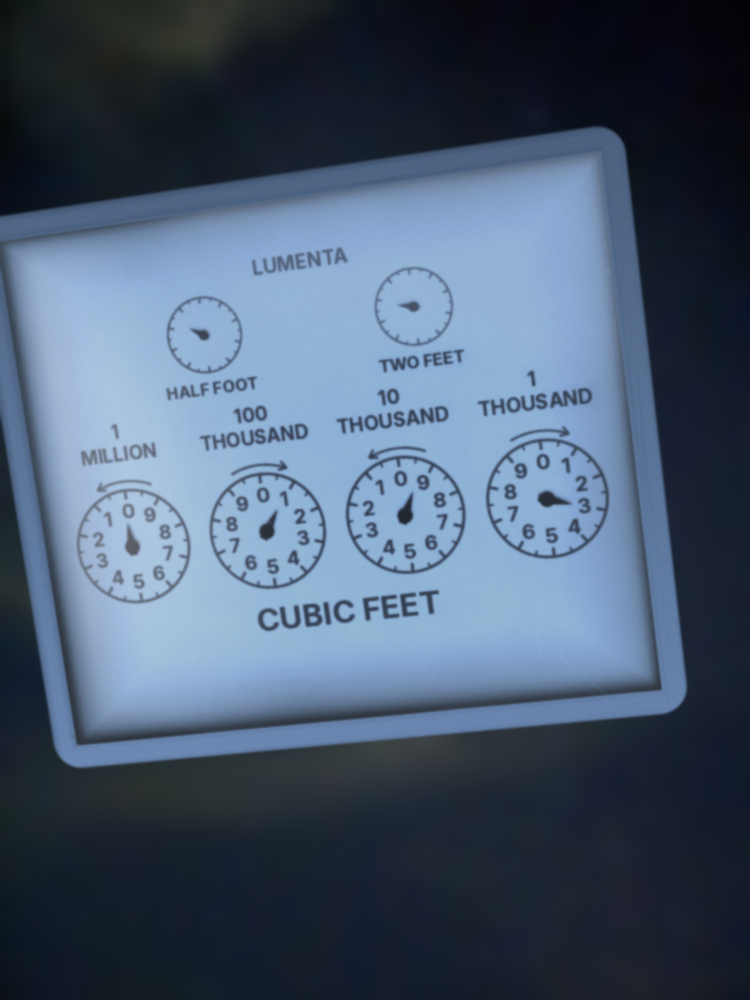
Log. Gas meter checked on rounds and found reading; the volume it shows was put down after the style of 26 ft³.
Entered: 9300 ft³
